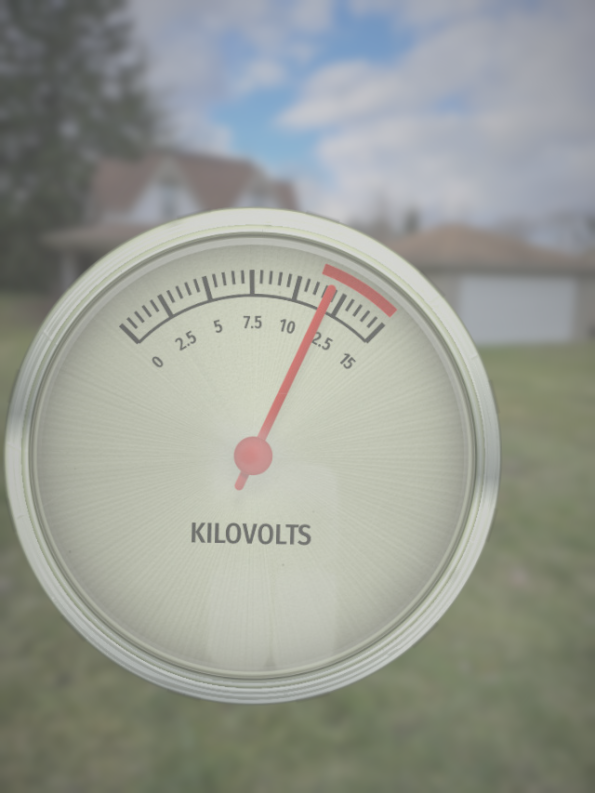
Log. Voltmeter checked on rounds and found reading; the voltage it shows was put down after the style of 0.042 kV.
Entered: 11.75 kV
